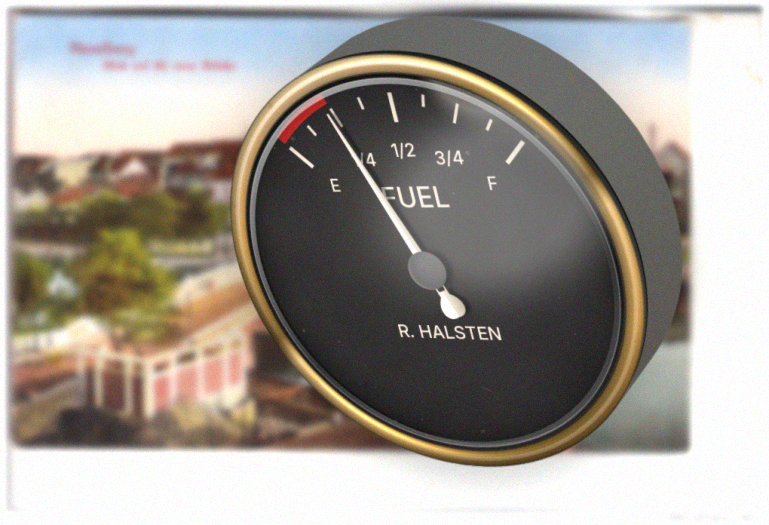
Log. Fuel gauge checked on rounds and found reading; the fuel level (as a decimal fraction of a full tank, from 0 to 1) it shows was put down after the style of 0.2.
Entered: 0.25
